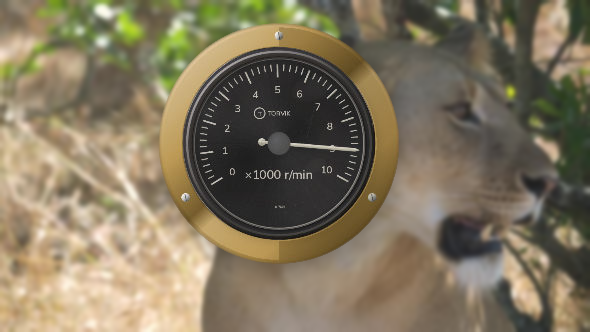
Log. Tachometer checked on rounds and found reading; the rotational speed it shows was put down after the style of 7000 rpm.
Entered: 9000 rpm
